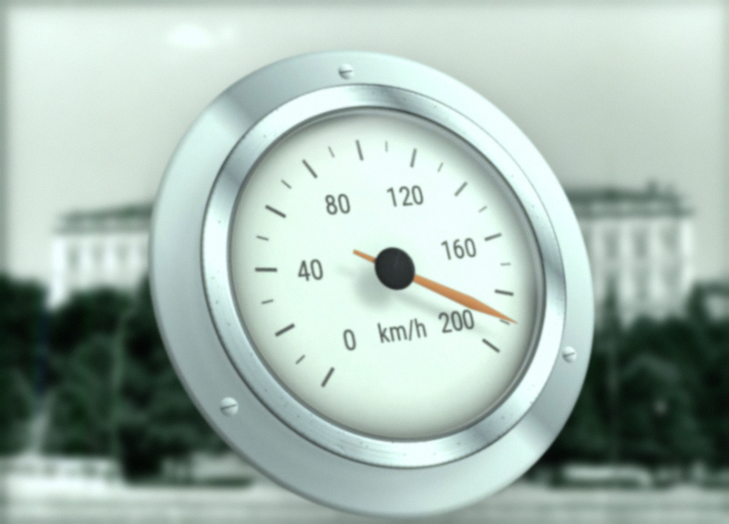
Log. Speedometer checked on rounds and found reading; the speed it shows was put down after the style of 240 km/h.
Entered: 190 km/h
